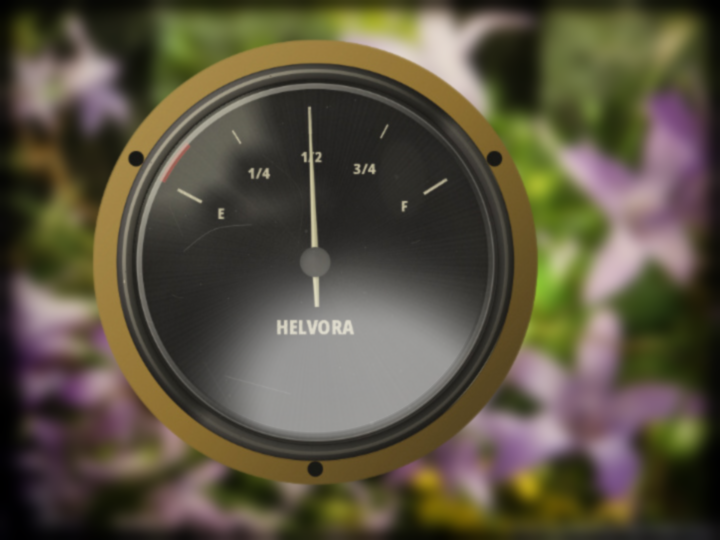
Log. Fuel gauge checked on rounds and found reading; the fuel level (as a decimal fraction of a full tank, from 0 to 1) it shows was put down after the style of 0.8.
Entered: 0.5
